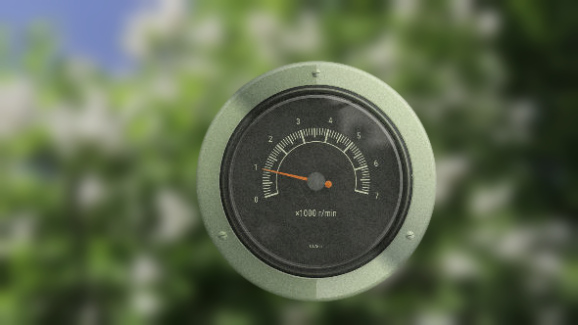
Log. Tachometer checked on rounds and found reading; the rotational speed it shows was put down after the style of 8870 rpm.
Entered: 1000 rpm
